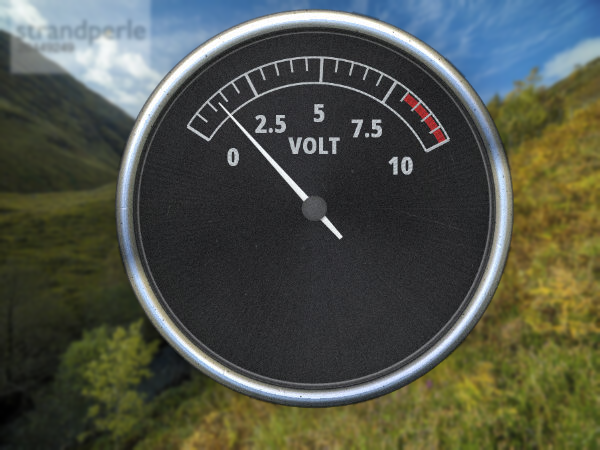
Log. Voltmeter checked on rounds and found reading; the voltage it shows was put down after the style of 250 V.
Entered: 1.25 V
